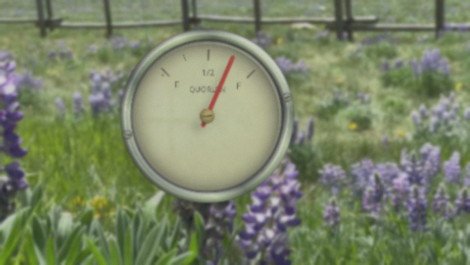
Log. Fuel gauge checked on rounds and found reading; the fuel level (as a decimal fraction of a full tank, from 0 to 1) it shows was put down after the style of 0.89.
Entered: 0.75
